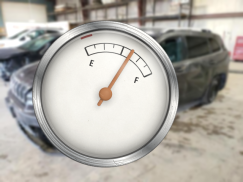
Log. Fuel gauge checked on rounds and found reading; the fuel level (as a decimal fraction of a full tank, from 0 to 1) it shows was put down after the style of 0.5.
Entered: 0.625
